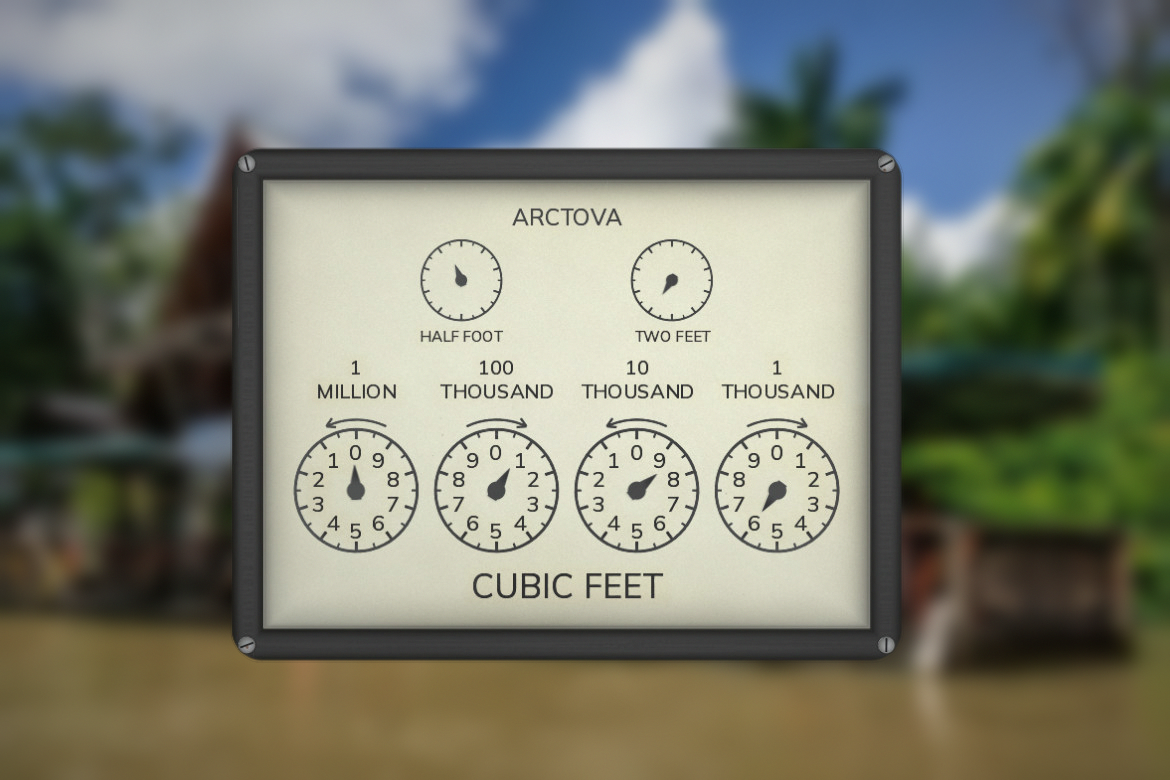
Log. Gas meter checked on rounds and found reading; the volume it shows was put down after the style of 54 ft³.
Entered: 8600 ft³
